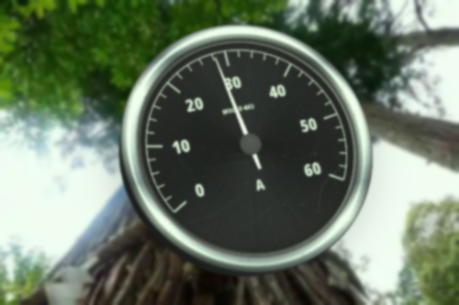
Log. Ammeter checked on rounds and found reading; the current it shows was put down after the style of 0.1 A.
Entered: 28 A
